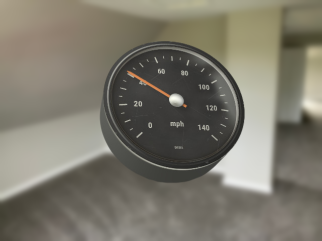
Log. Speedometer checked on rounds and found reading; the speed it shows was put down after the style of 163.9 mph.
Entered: 40 mph
